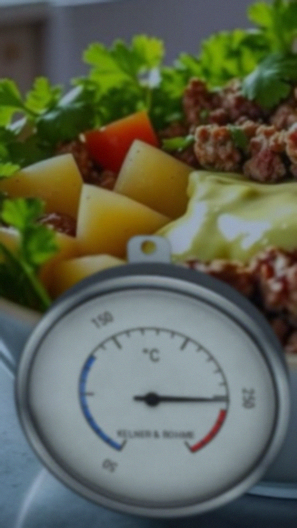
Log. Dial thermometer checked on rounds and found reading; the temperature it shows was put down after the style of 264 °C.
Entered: 250 °C
